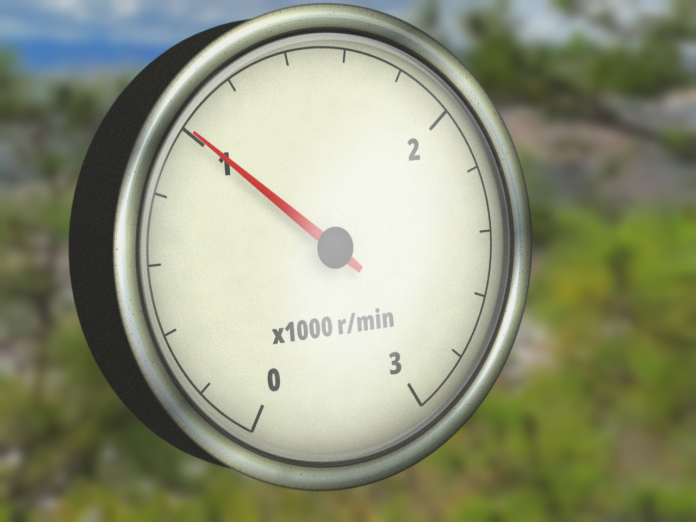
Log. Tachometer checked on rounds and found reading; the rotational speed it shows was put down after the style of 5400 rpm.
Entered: 1000 rpm
